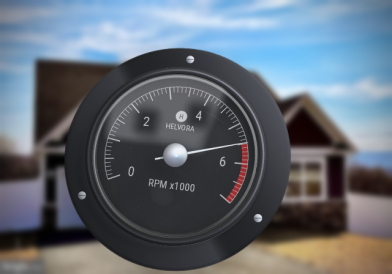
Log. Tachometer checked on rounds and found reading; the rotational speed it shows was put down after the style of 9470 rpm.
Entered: 5500 rpm
